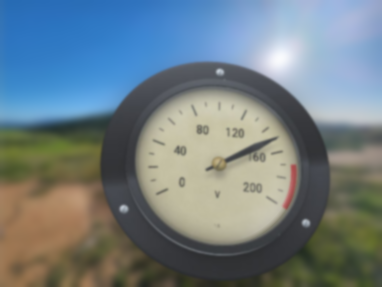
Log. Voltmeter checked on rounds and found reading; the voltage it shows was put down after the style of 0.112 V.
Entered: 150 V
